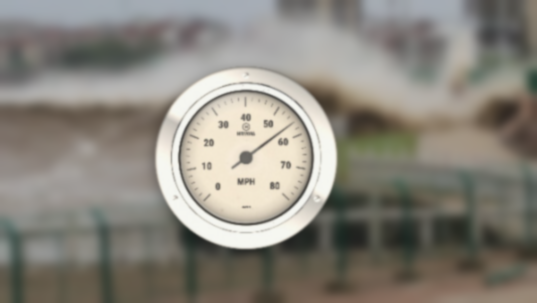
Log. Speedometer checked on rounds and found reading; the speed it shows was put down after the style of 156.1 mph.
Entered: 56 mph
